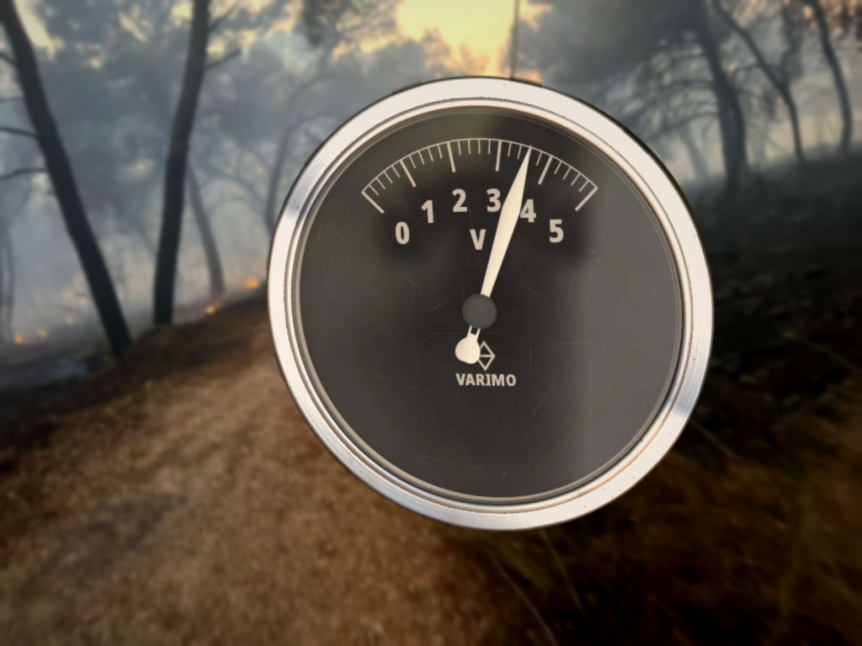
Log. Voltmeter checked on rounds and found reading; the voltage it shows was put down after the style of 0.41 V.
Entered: 3.6 V
